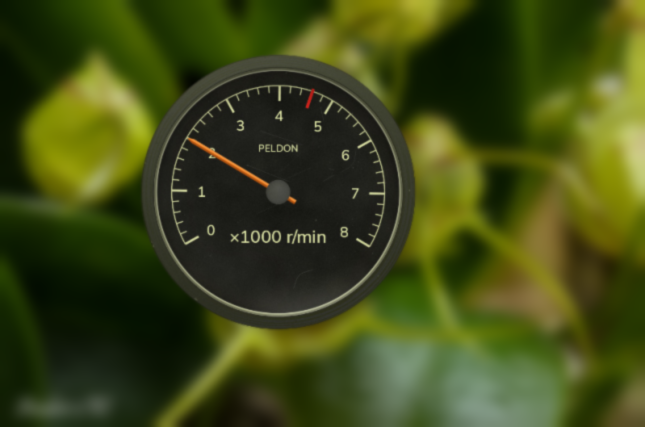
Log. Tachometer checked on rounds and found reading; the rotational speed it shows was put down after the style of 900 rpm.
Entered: 2000 rpm
